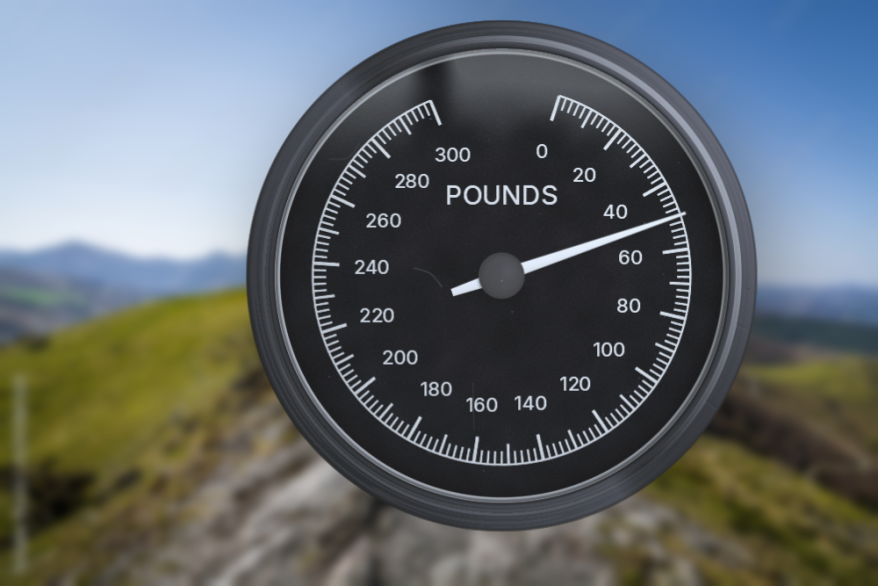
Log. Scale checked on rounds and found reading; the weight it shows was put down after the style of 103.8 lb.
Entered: 50 lb
